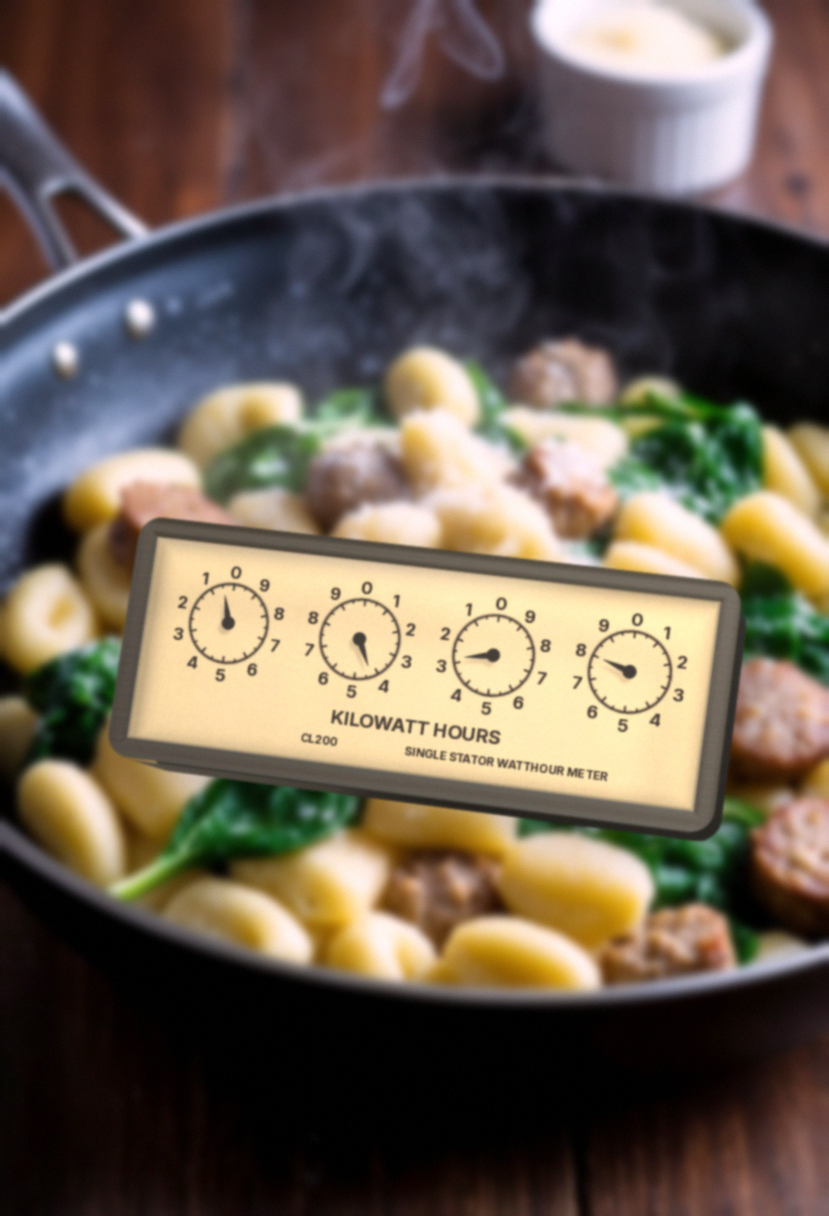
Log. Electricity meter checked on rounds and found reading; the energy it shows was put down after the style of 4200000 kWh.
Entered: 428 kWh
